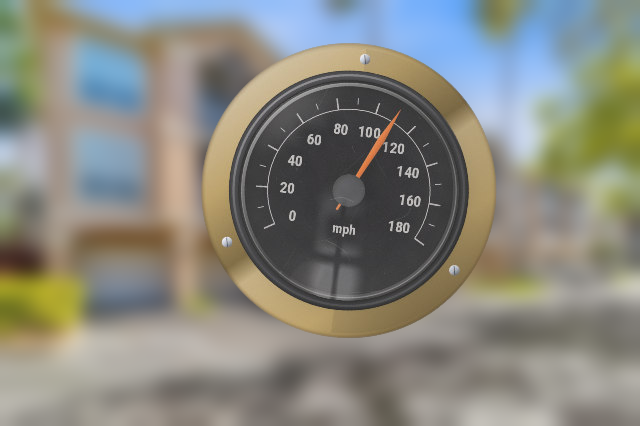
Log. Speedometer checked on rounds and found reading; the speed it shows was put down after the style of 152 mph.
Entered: 110 mph
